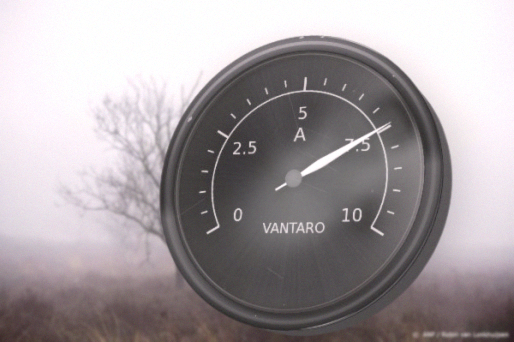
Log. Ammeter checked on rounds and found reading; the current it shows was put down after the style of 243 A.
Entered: 7.5 A
